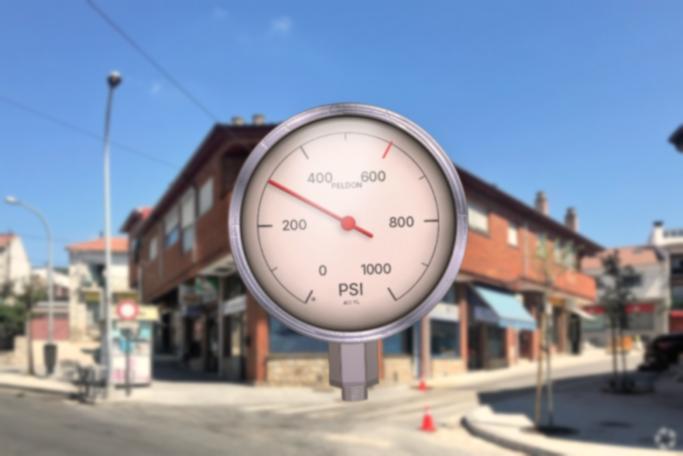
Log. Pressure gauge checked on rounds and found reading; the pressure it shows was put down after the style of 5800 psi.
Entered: 300 psi
